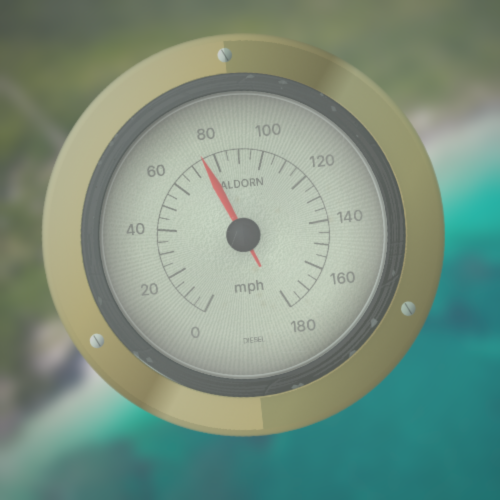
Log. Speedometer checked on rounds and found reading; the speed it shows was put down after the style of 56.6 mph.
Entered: 75 mph
